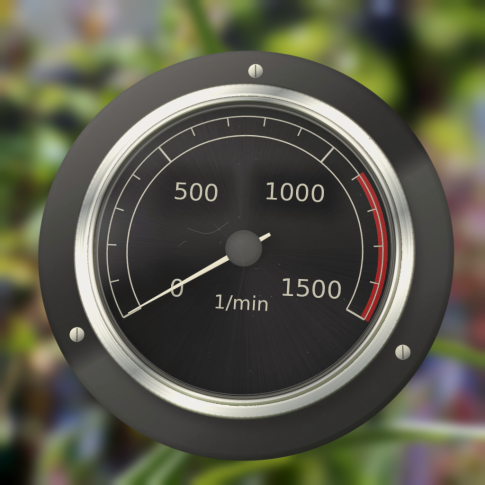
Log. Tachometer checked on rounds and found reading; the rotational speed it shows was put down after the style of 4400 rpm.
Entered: 0 rpm
